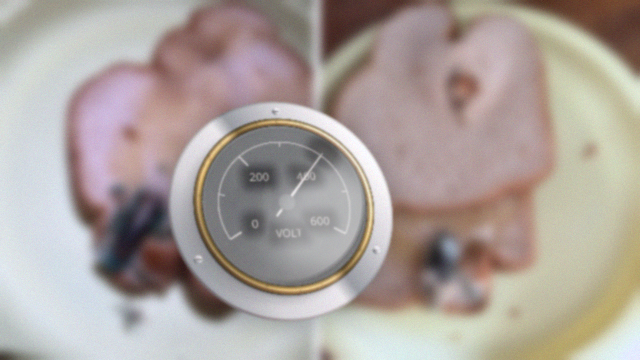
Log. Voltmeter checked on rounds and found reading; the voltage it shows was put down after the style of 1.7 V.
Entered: 400 V
